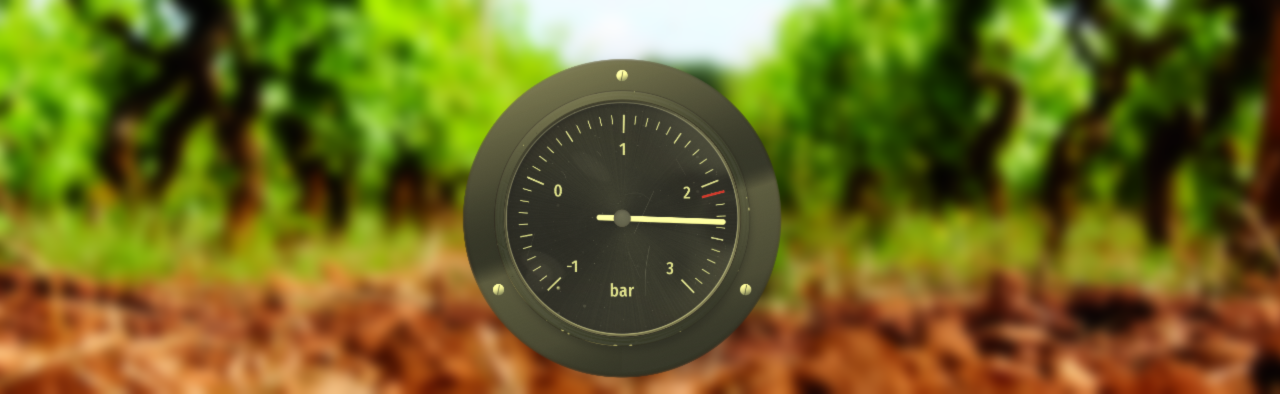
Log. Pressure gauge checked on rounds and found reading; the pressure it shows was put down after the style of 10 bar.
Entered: 2.35 bar
